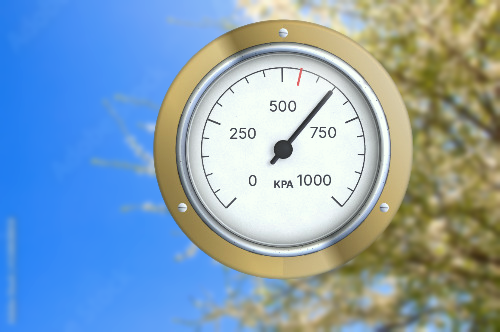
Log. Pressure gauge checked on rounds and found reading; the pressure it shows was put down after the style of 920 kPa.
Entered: 650 kPa
